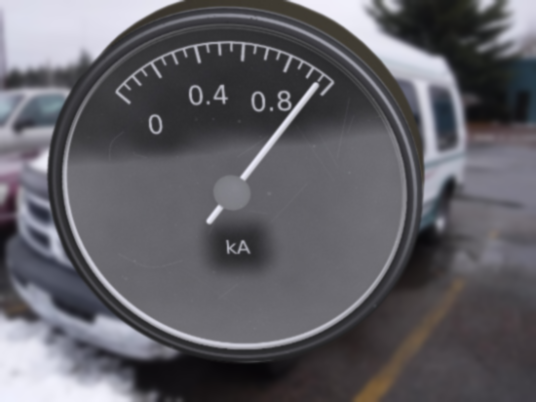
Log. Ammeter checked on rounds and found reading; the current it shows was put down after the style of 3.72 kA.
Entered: 0.95 kA
